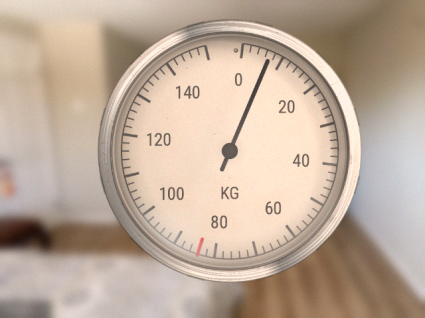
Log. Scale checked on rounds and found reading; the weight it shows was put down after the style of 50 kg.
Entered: 7 kg
